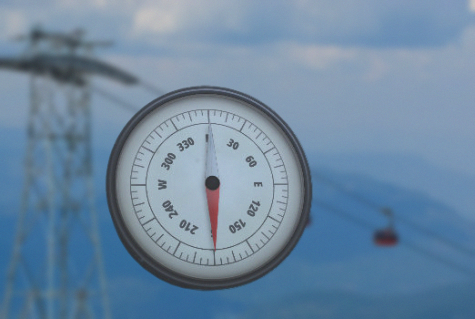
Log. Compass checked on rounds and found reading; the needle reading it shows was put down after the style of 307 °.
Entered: 180 °
